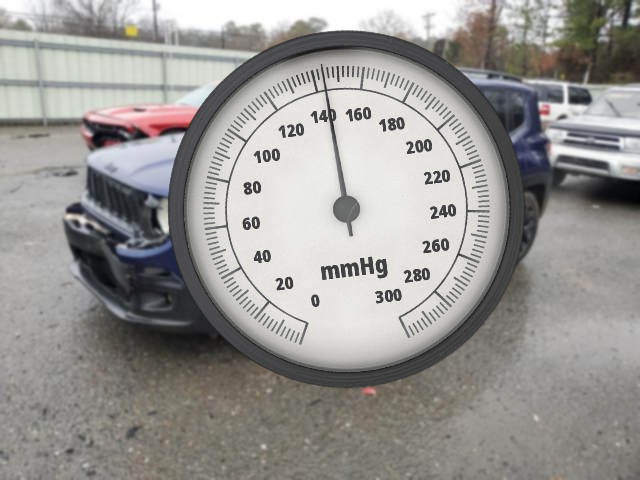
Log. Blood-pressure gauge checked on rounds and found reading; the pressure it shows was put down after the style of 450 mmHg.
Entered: 144 mmHg
